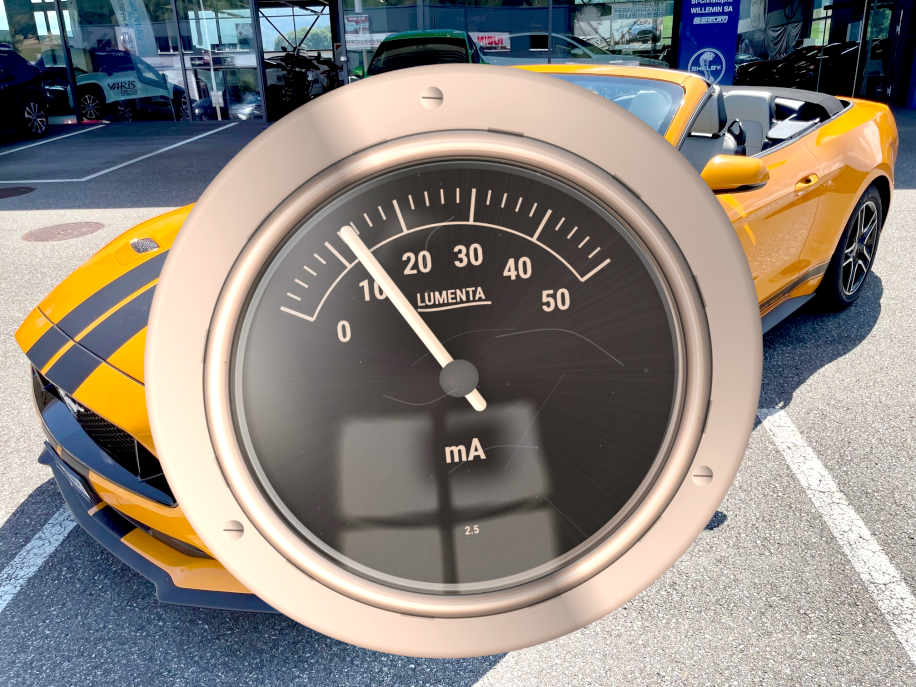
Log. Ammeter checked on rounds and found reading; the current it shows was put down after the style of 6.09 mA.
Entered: 13 mA
